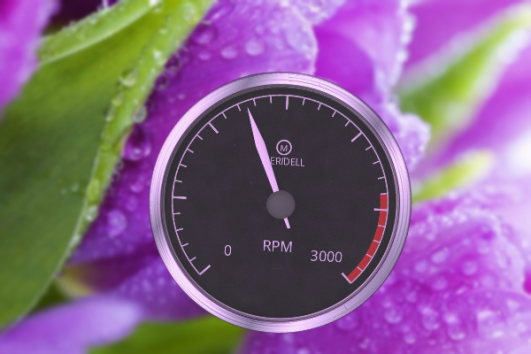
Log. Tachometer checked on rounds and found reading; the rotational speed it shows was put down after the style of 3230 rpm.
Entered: 1250 rpm
